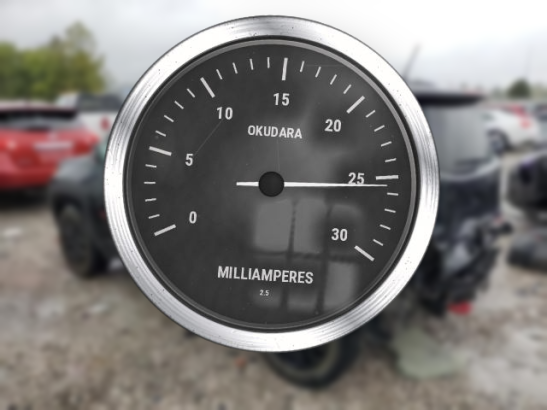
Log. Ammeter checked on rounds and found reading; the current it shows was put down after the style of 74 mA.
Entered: 25.5 mA
